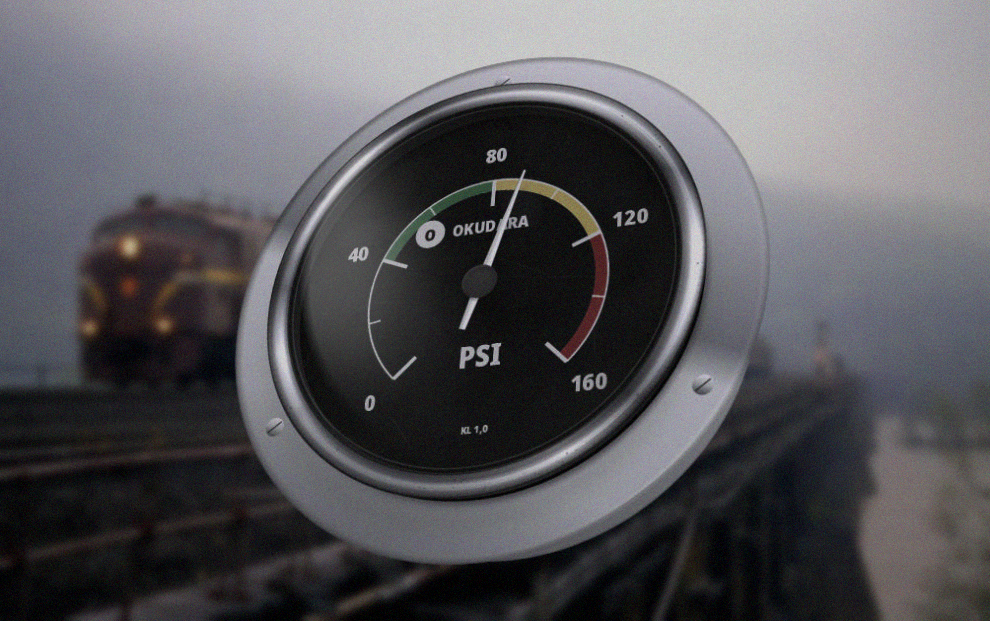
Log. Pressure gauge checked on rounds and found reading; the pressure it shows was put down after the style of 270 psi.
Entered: 90 psi
